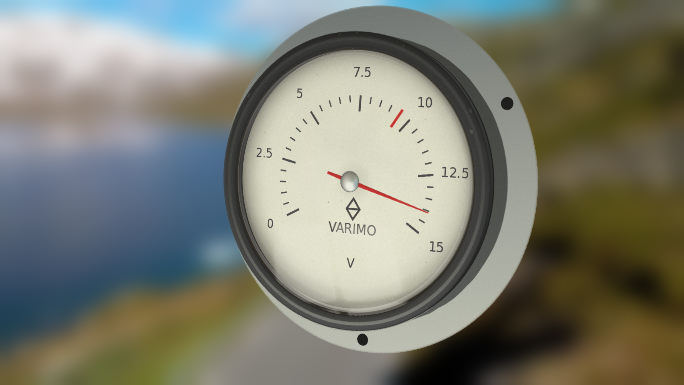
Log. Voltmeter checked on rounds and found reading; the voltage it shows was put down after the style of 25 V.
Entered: 14 V
